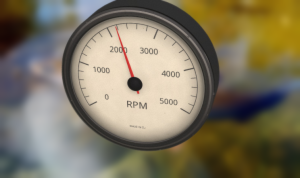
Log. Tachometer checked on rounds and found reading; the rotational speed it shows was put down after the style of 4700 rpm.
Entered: 2200 rpm
